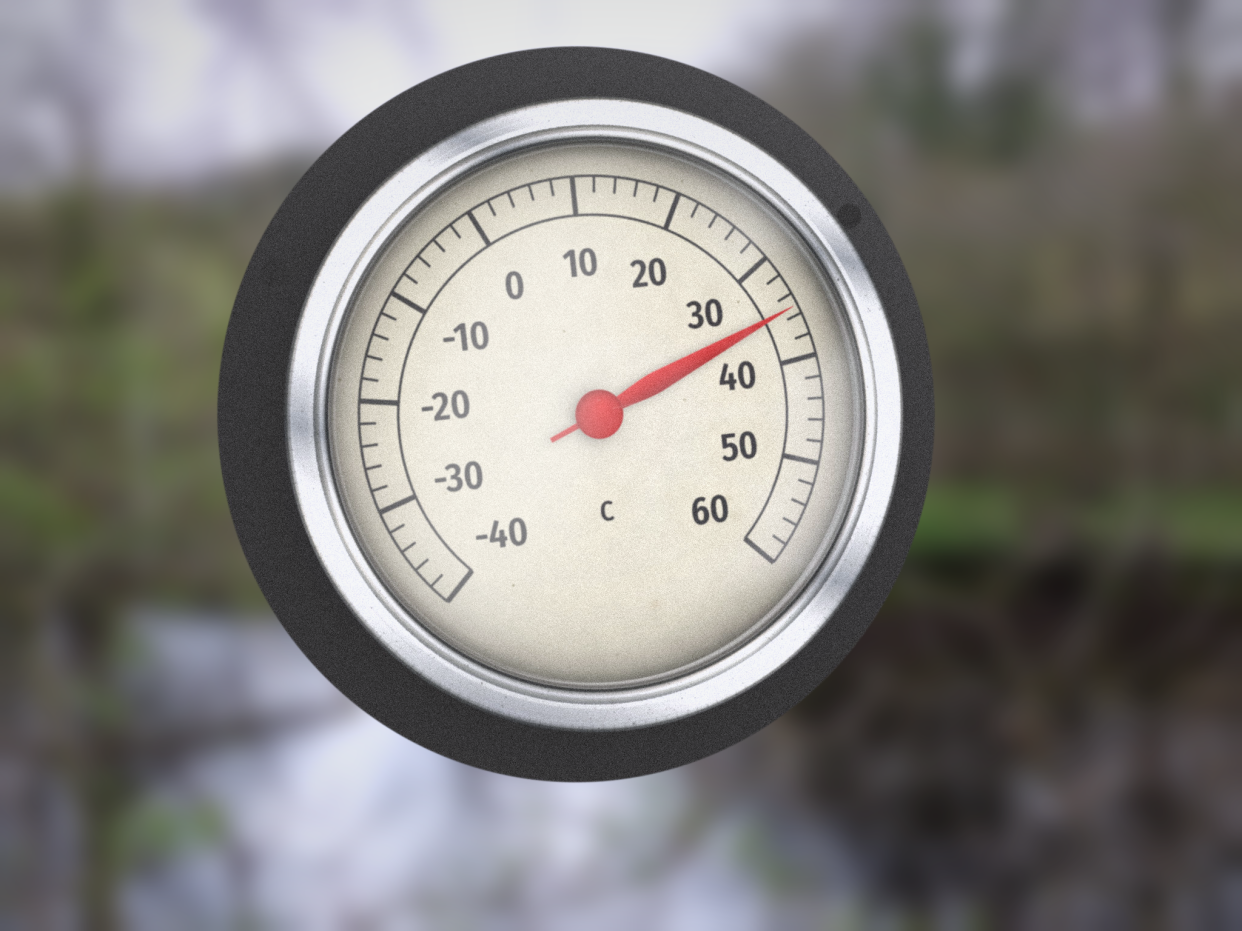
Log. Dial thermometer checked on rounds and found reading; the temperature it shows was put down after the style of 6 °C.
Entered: 35 °C
